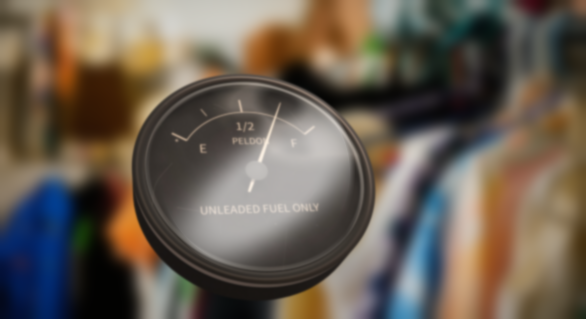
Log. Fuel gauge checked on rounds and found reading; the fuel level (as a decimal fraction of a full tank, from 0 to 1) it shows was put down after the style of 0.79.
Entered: 0.75
